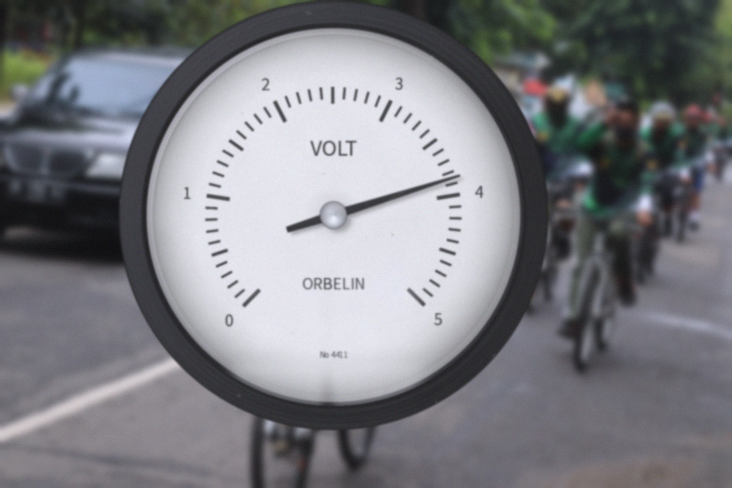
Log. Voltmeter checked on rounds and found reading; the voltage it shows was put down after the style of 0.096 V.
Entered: 3.85 V
